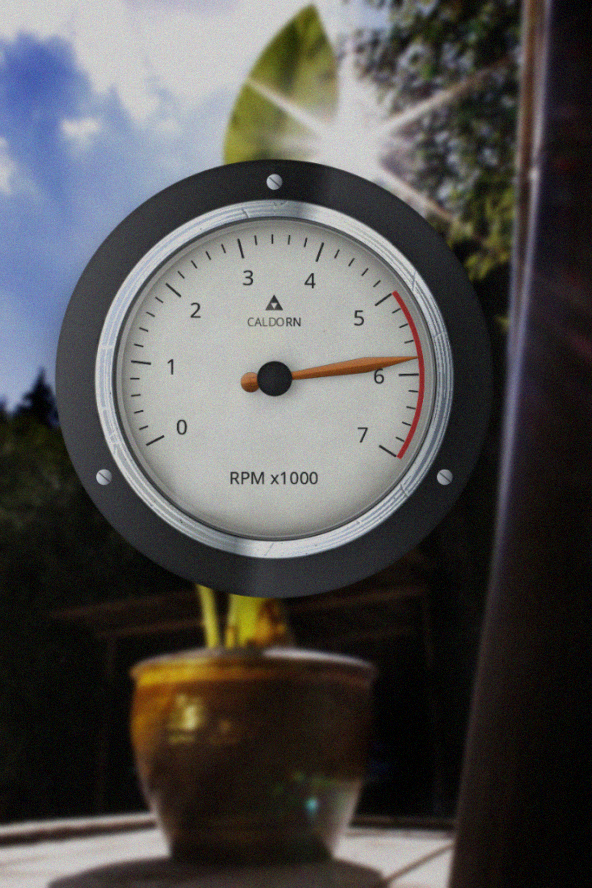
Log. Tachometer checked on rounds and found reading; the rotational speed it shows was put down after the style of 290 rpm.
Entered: 5800 rpm
